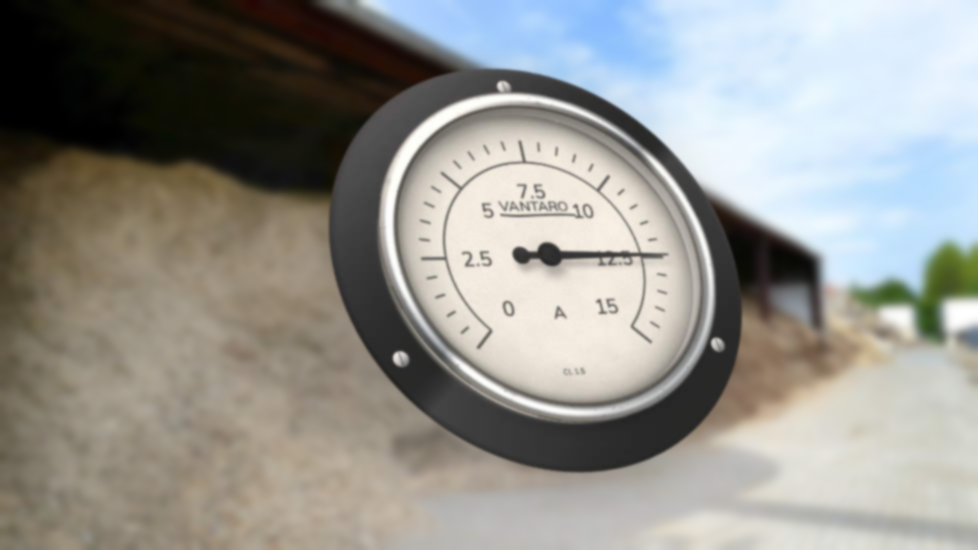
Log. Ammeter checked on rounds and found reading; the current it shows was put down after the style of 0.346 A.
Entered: 12.5 A
